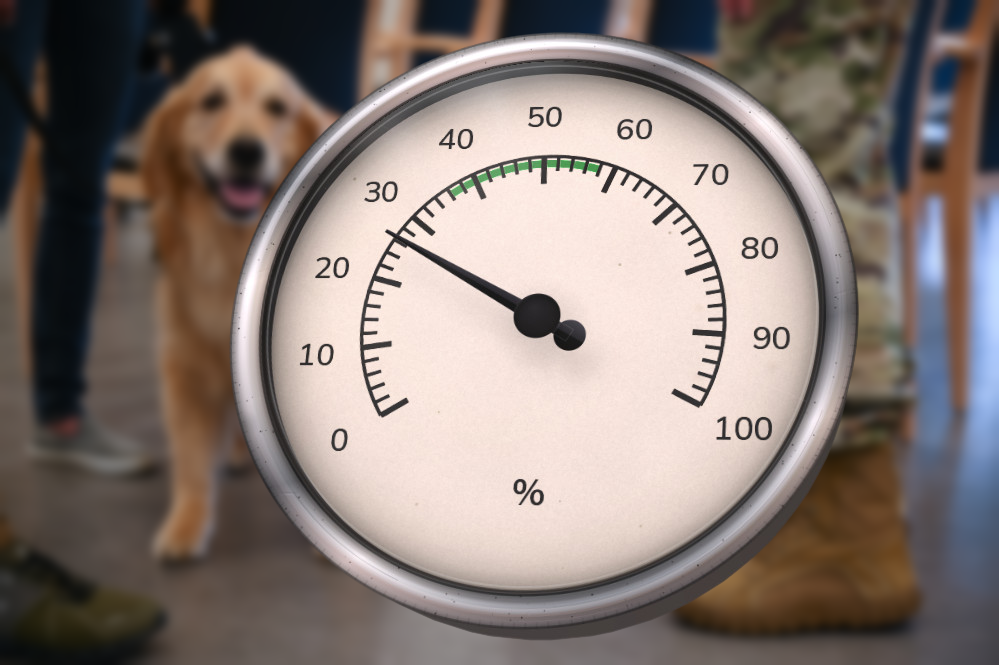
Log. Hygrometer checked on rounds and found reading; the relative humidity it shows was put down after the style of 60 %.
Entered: 26 %
